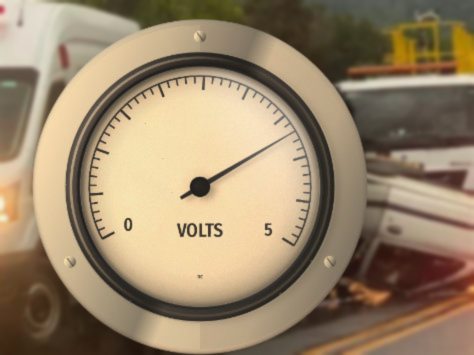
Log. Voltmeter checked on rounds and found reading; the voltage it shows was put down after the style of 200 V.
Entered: 3.7 V
